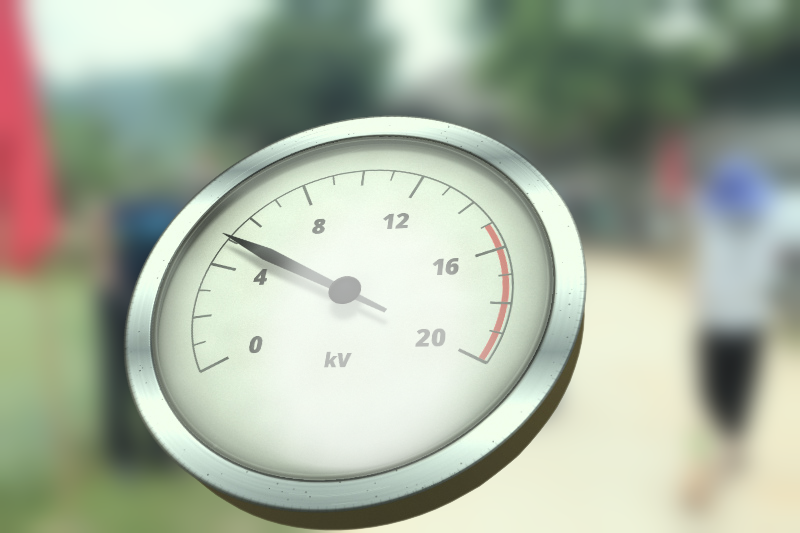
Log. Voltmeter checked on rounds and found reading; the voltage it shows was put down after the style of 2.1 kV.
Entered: 5 kV
